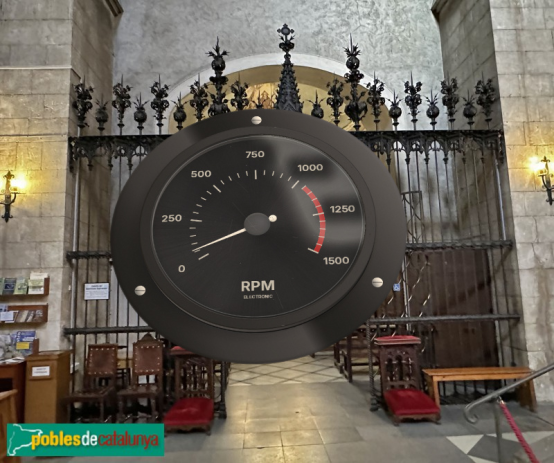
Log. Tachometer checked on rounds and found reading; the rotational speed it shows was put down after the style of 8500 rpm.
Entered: 50 rpm
